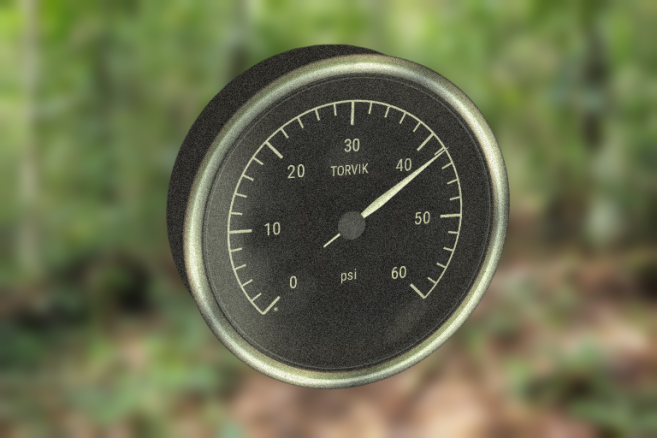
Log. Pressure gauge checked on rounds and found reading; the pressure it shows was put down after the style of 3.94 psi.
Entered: 42 psi
